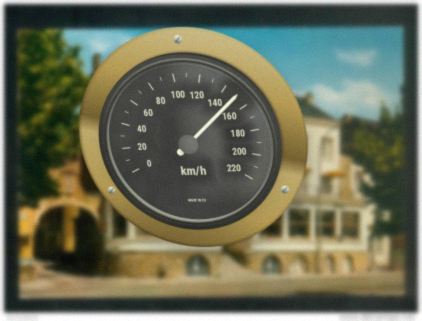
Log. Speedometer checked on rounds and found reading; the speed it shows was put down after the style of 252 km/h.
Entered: 150 km/h
